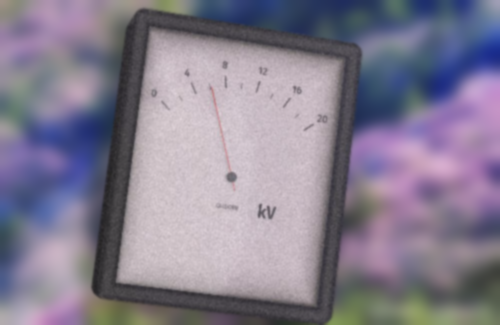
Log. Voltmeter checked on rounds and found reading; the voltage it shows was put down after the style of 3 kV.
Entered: 6 kV
